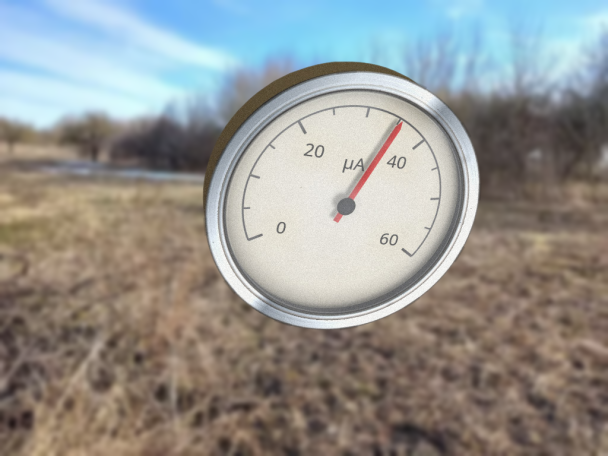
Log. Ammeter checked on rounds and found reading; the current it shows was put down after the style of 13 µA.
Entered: 35 µA
